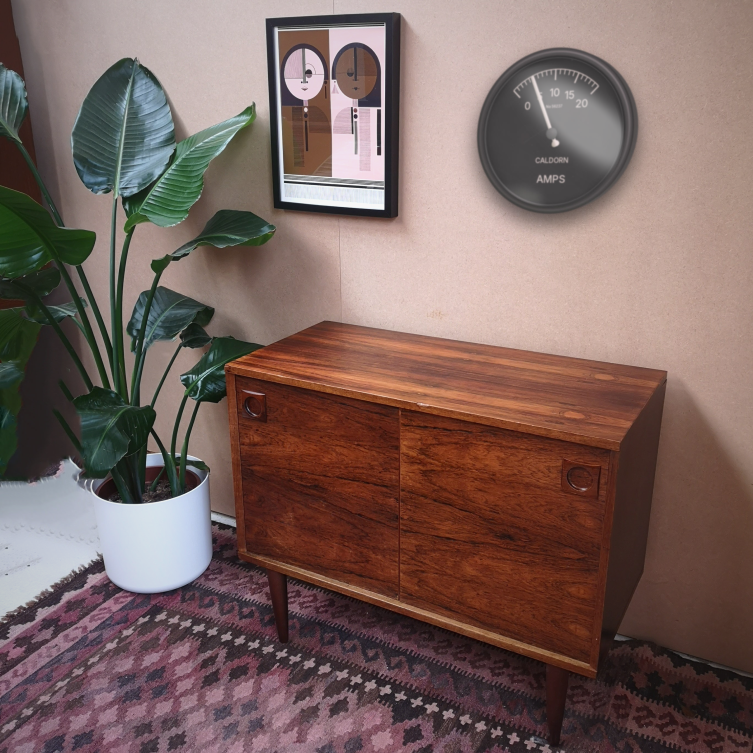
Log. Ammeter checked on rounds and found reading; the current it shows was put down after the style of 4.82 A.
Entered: 5 A
